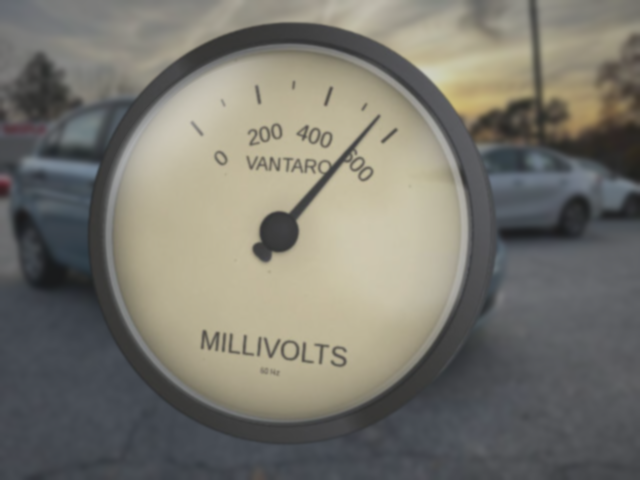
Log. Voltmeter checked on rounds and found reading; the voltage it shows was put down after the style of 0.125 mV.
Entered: 550 mV
